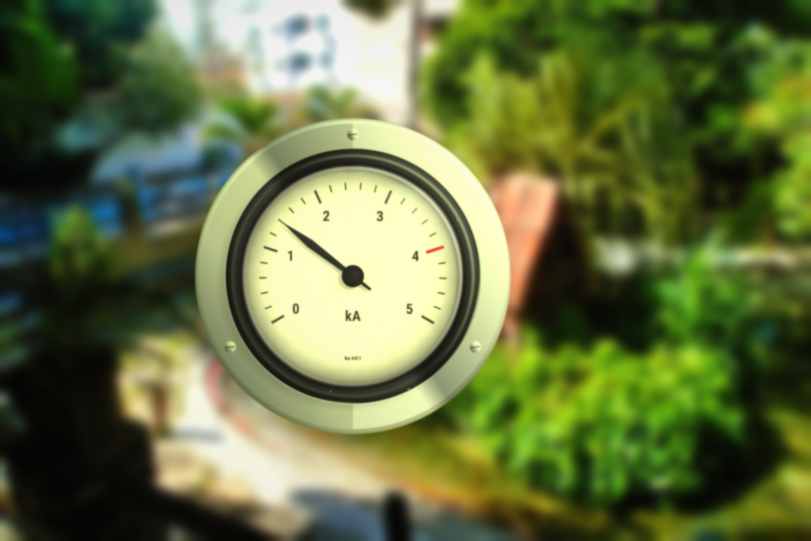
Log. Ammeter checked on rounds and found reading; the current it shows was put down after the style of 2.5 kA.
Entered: 1.4 kA
